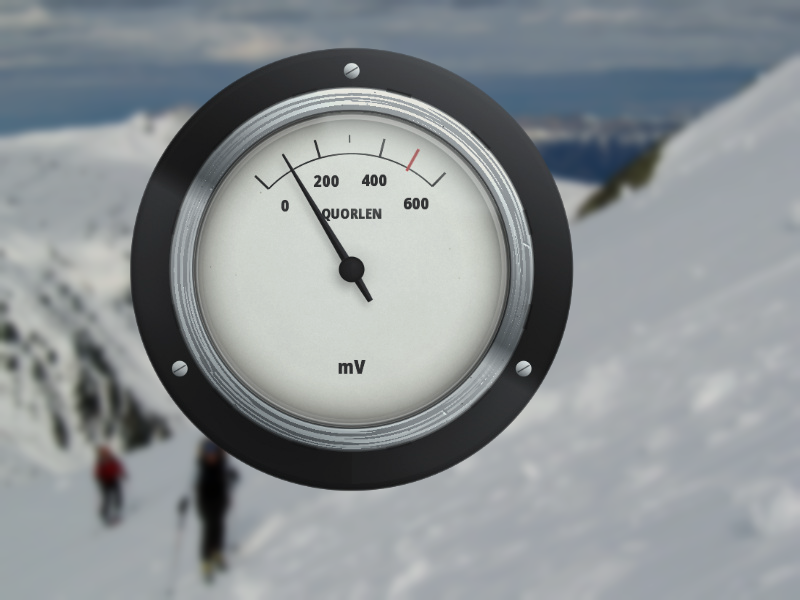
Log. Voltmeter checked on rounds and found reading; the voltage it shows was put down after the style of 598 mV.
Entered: 100 mV
